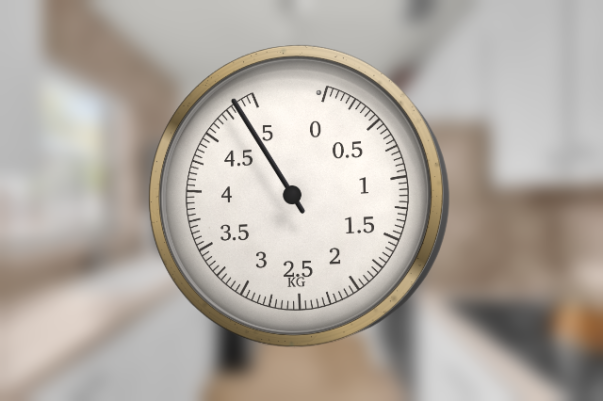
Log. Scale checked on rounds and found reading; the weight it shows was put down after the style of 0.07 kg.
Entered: 4.85 kg
